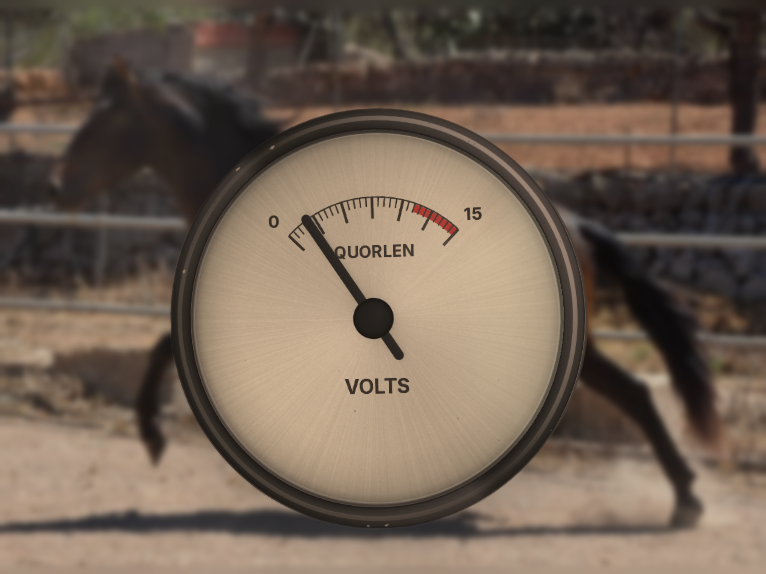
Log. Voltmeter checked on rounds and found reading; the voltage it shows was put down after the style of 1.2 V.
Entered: 2 V
